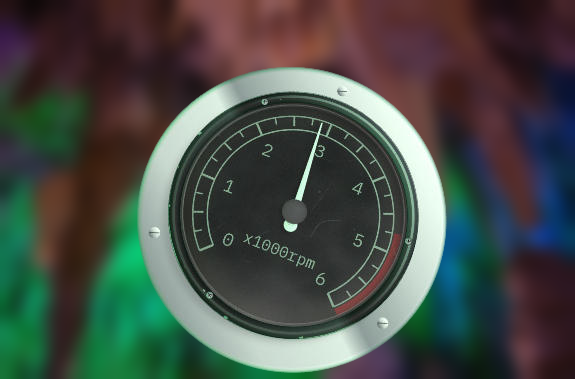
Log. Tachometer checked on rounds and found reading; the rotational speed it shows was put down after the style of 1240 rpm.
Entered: 2875 rpm
